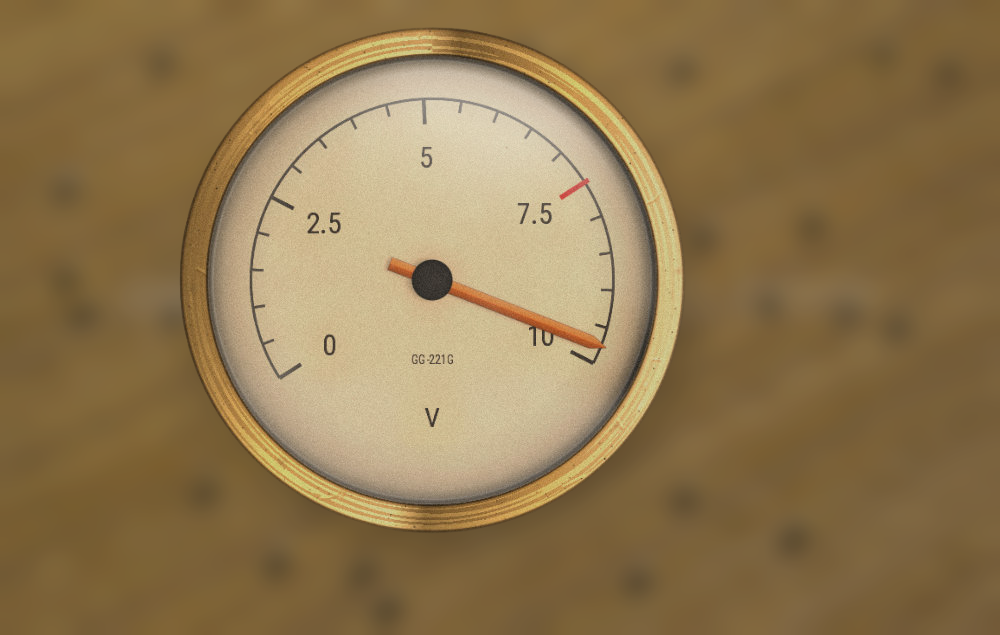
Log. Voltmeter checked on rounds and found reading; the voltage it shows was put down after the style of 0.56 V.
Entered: 9.75 V
